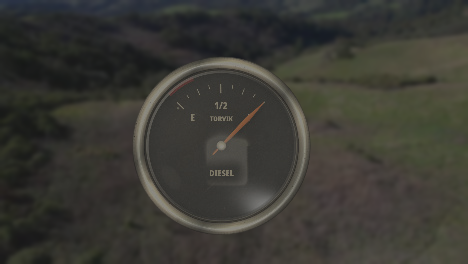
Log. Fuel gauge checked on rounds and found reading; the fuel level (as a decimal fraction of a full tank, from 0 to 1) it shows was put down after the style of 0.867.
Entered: 1
